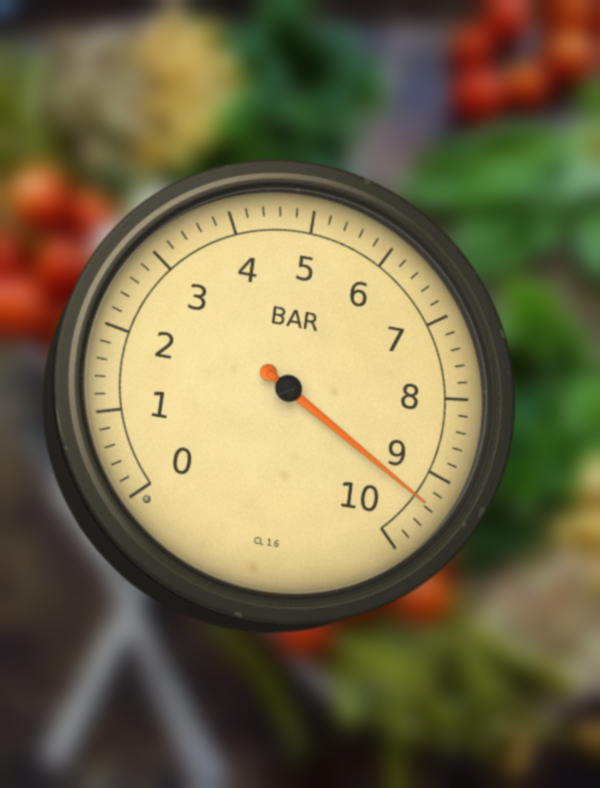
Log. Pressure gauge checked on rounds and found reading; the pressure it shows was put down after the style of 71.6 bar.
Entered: 9.4 bar
